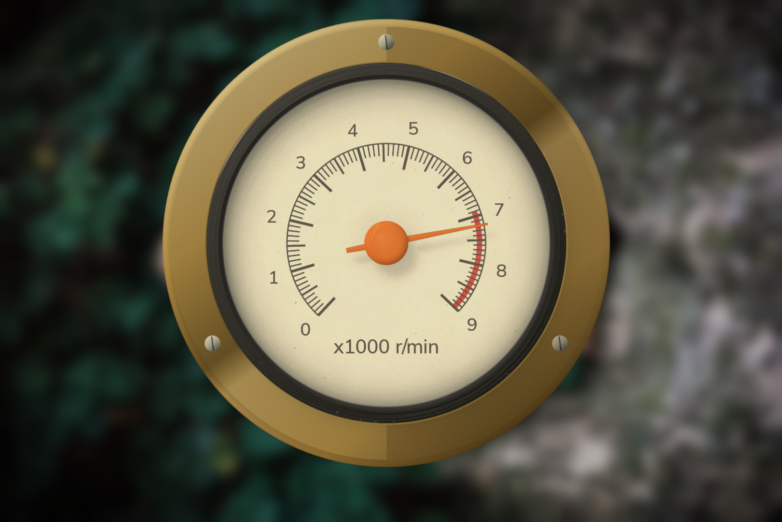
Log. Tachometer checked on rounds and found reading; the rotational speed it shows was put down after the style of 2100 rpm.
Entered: 7200 rpm
